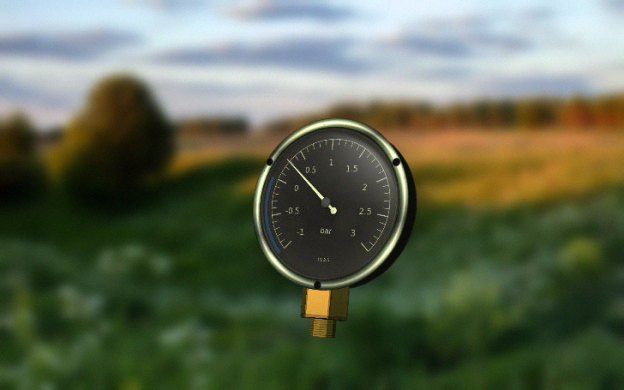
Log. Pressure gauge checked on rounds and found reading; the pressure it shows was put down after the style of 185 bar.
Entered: 0.3 bar
